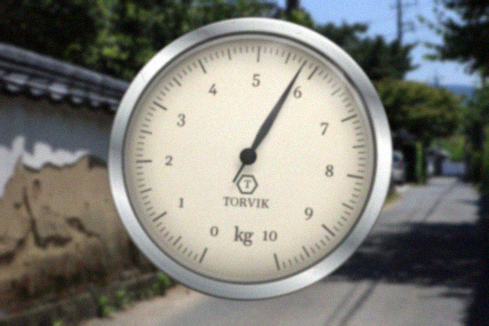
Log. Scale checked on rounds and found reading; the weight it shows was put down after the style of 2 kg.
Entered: 5.8 kg
